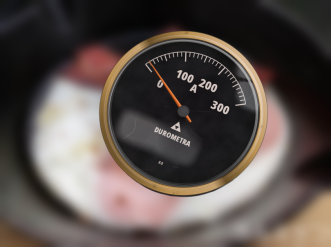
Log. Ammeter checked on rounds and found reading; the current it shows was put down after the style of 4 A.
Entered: 10 A
